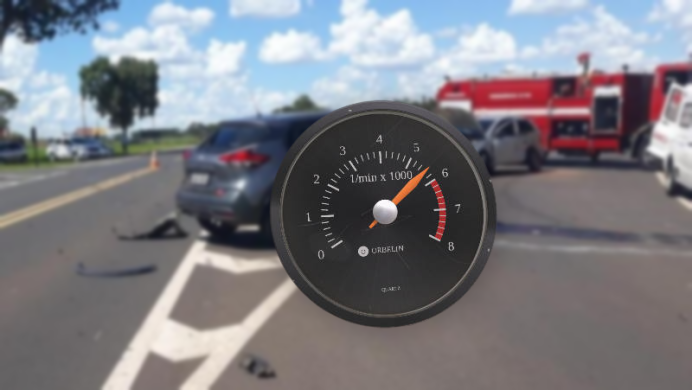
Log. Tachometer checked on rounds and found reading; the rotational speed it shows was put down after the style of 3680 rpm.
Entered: 5600 rpm
